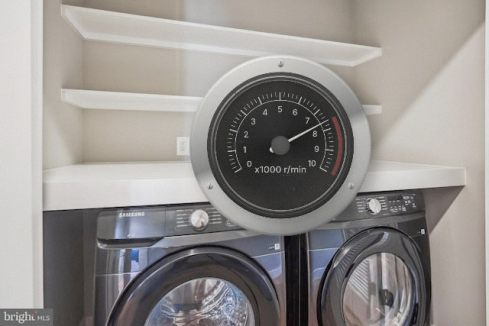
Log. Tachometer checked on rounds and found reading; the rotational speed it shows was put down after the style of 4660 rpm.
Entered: 7600 rpm
